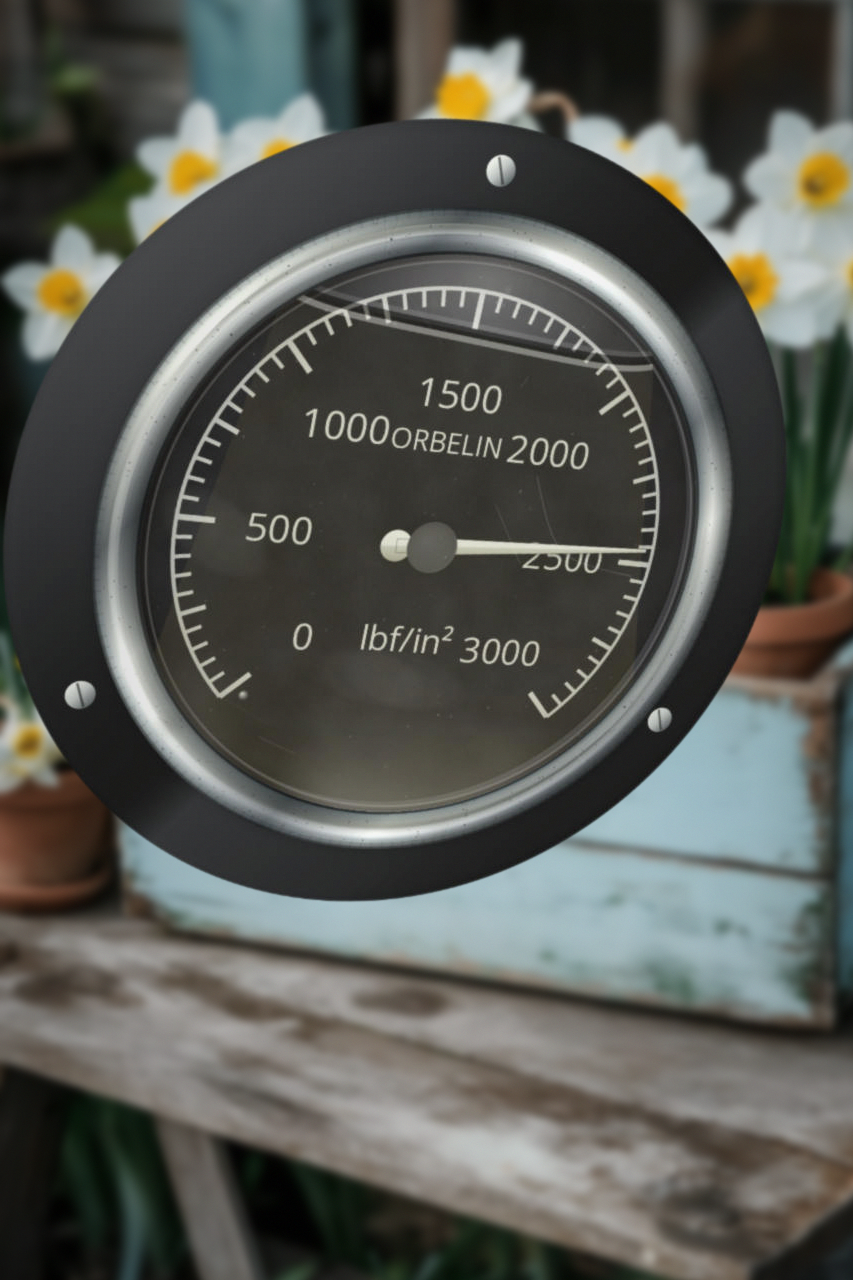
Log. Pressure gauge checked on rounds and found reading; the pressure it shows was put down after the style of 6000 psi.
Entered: 2450 psi
